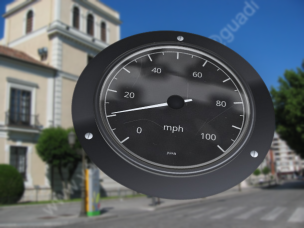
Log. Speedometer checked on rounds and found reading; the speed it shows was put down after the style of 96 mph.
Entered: 10 mph
